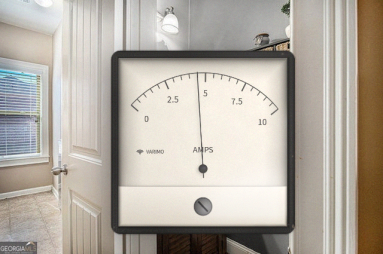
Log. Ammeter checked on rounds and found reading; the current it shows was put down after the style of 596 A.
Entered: 4.5 A
